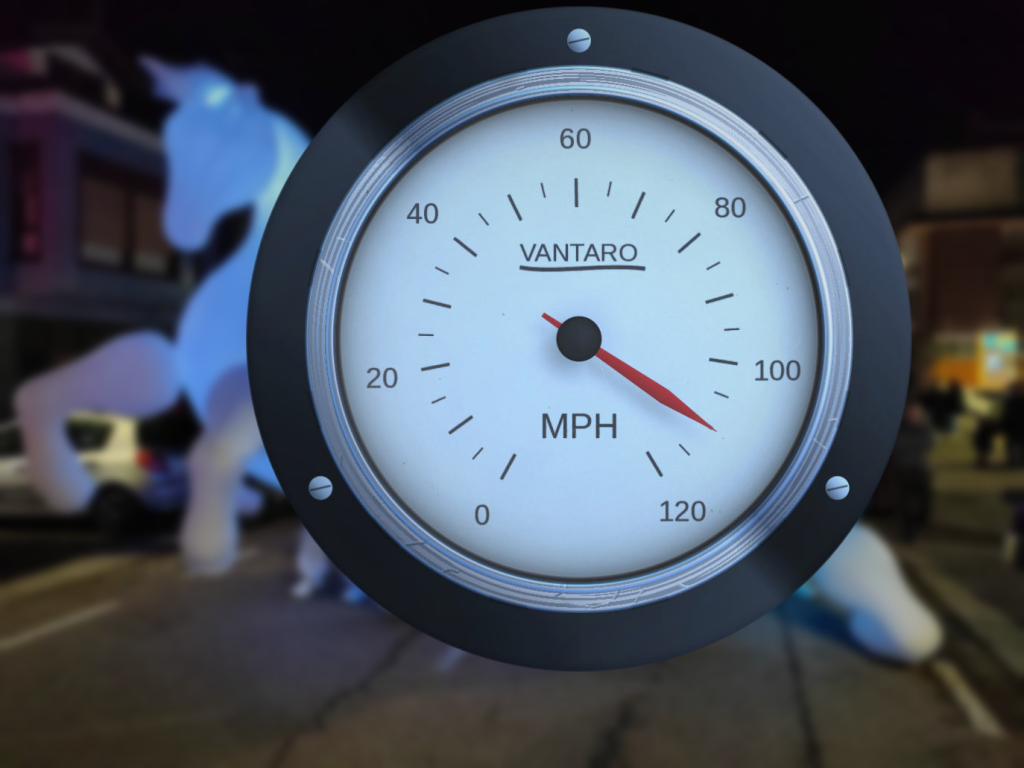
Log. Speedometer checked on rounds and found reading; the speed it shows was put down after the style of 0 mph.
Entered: 110 mph
